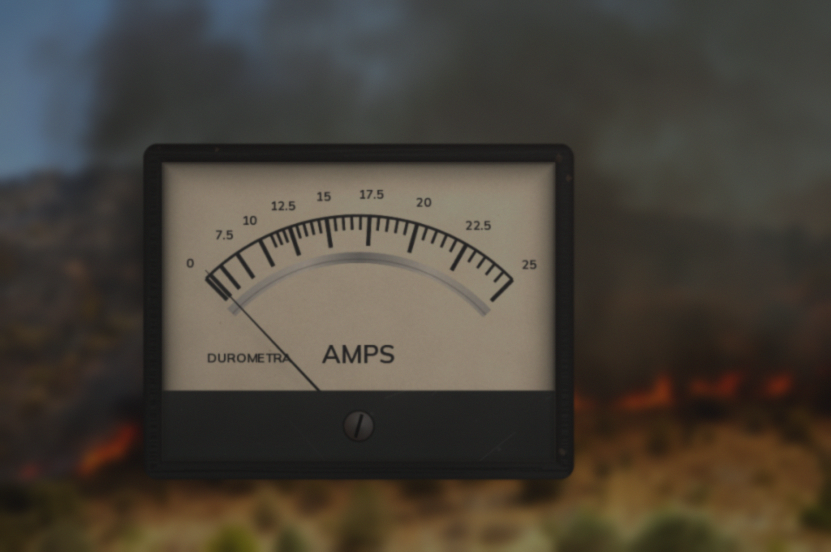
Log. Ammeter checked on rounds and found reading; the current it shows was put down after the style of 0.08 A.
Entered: 2.5 A
